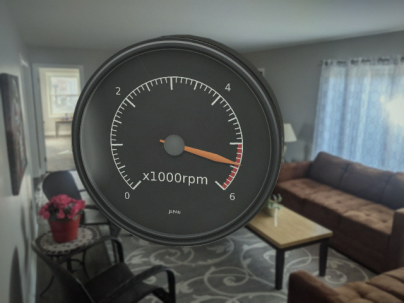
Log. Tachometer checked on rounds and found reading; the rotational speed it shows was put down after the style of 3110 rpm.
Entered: 5400 rpm
